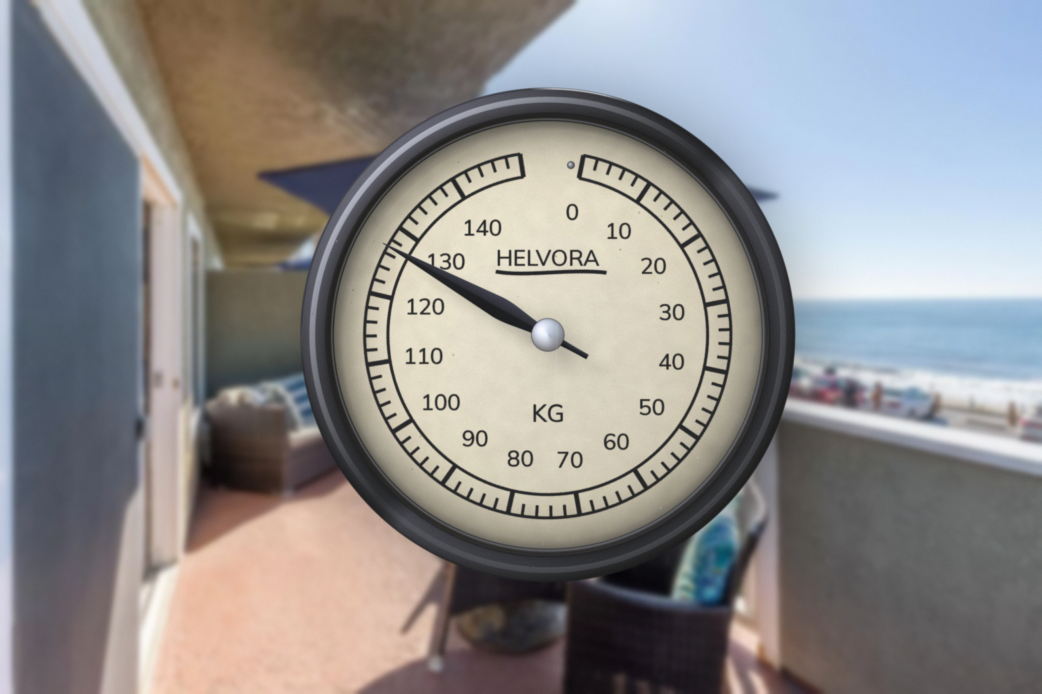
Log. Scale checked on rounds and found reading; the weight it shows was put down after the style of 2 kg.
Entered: 127 kg
